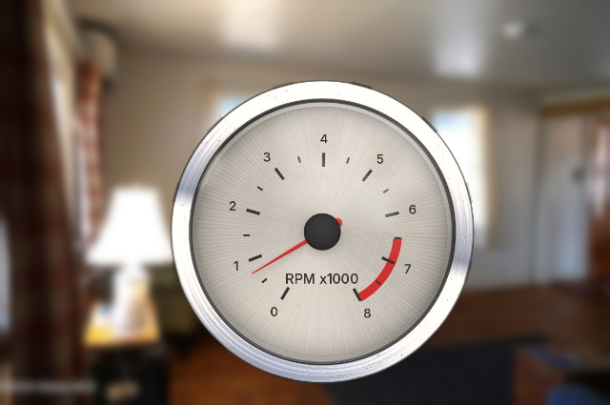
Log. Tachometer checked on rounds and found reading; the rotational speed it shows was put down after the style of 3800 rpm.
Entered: 750 rpm
